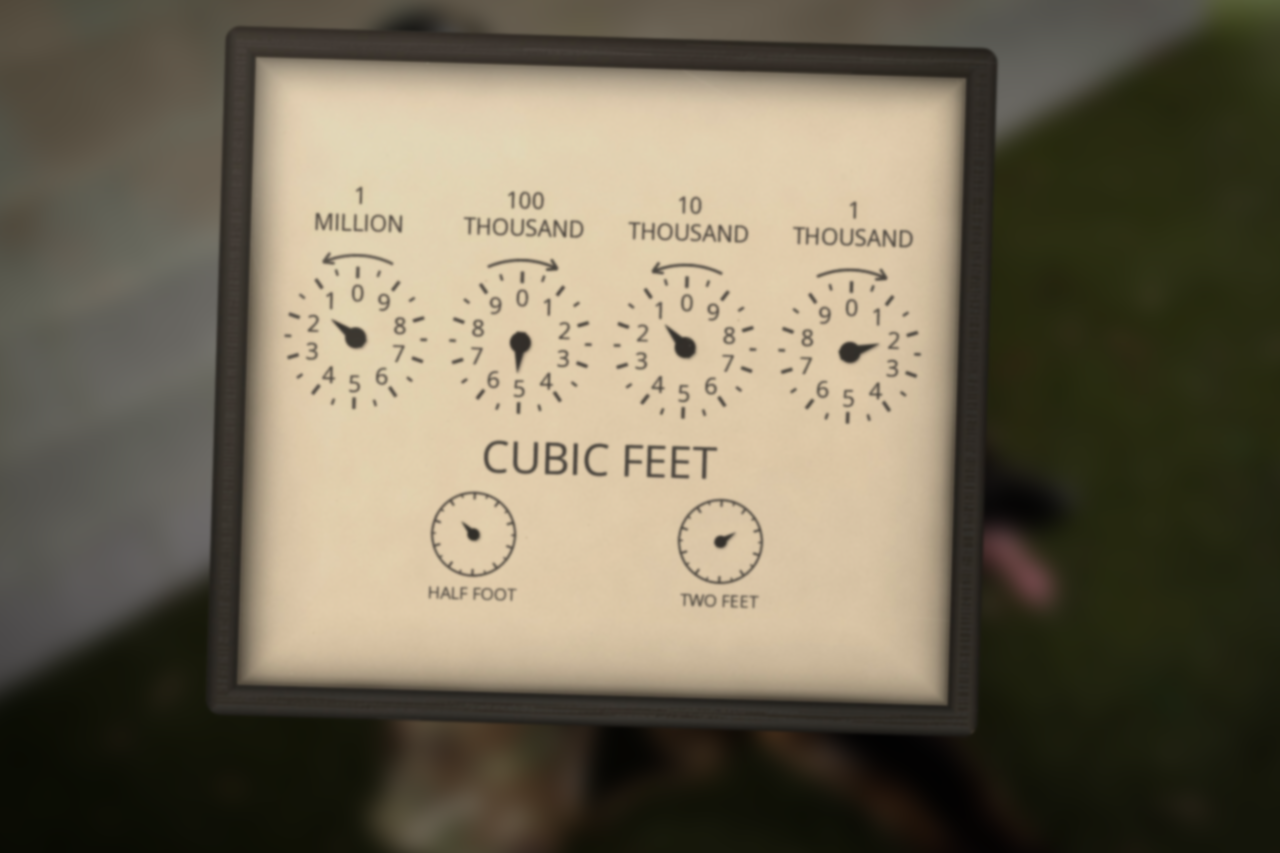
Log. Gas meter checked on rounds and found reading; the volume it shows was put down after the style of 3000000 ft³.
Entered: 151200 ft³
